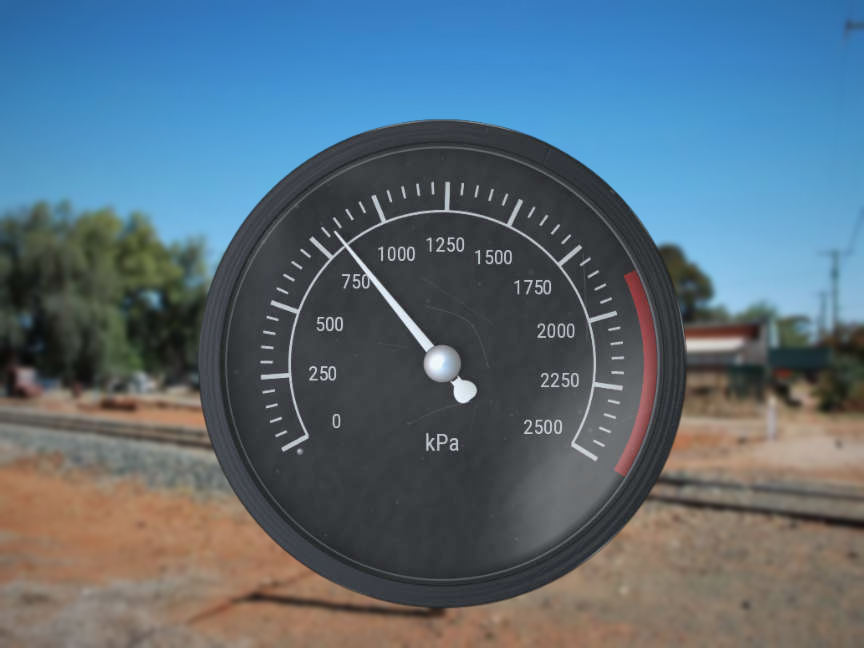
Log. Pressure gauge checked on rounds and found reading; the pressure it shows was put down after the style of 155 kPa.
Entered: 825 kPa
